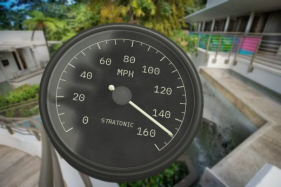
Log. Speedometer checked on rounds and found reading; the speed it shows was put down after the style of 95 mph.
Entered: 150 mph
